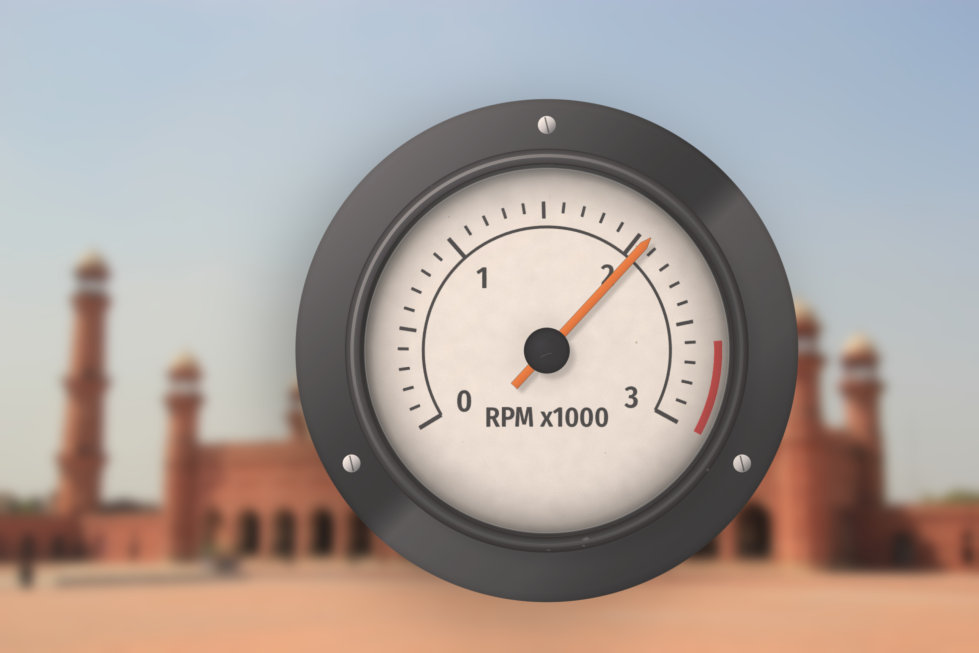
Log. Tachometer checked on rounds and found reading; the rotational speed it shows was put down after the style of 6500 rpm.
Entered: 2050 rpm
